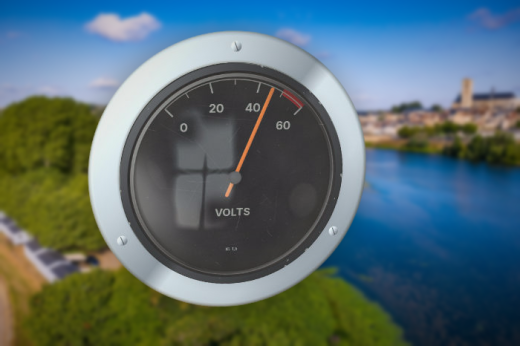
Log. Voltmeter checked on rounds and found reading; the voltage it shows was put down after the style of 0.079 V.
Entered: 45 V
